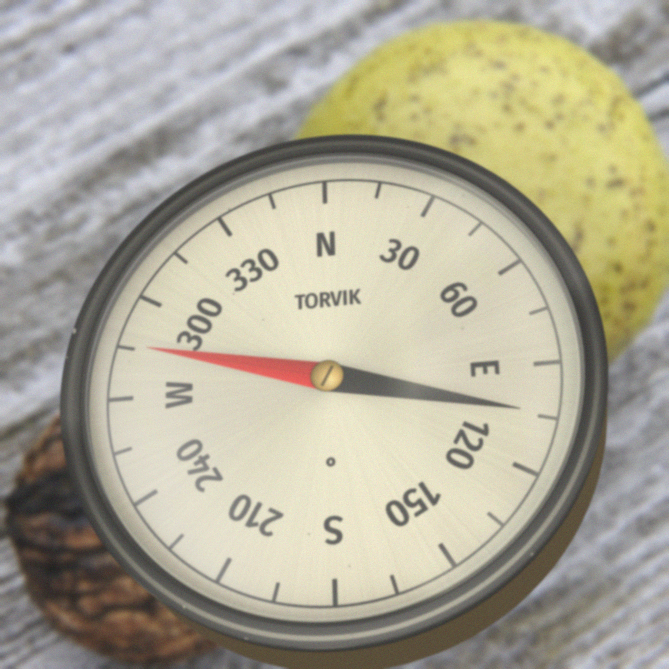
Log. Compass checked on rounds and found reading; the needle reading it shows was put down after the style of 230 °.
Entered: 285 °
